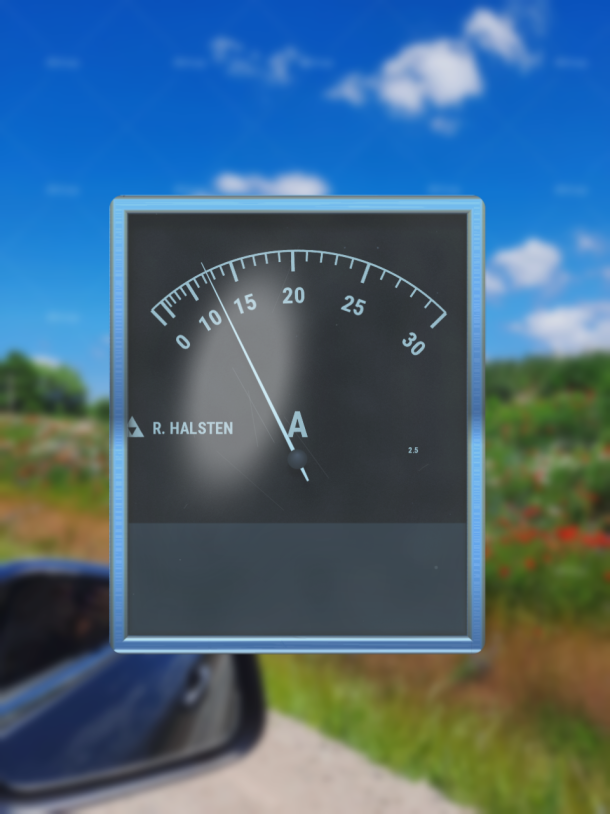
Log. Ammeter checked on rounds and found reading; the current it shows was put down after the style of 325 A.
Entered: 12.5 A
